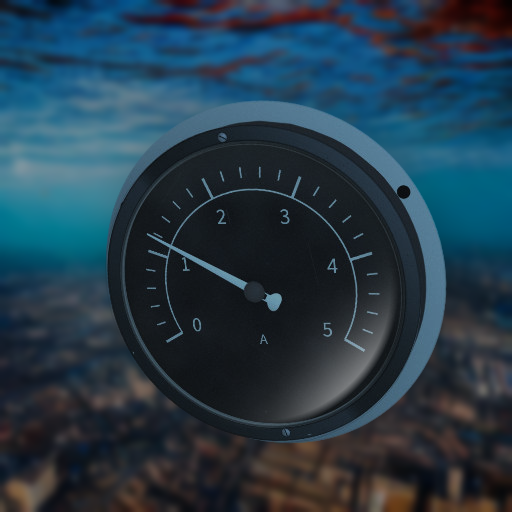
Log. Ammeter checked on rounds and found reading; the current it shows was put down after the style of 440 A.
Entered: 1.2 A
